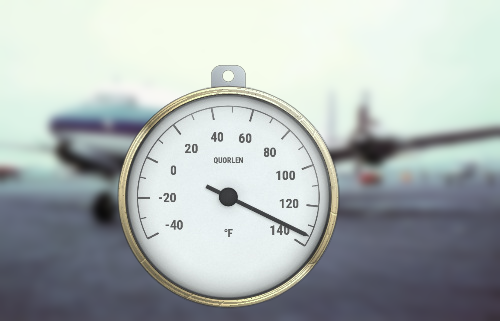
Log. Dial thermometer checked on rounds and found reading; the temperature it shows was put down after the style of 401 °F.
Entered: 135 °F
